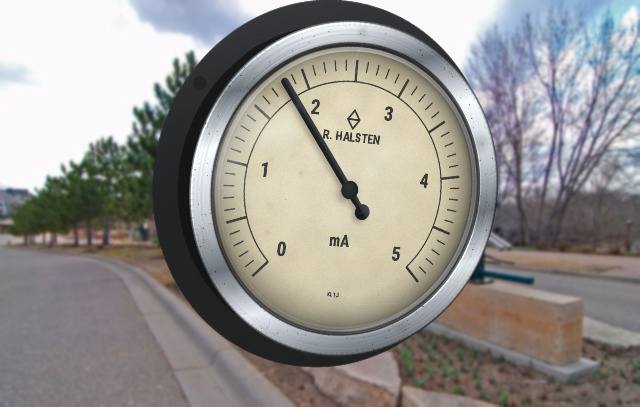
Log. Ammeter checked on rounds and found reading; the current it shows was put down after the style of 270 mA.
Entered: 1.8 mA
